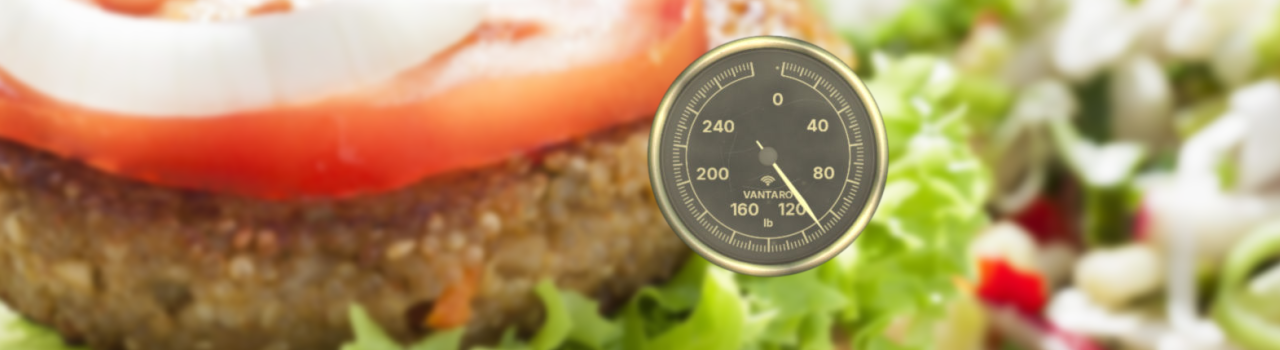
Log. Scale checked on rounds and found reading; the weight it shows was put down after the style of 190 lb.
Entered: 110 lb
